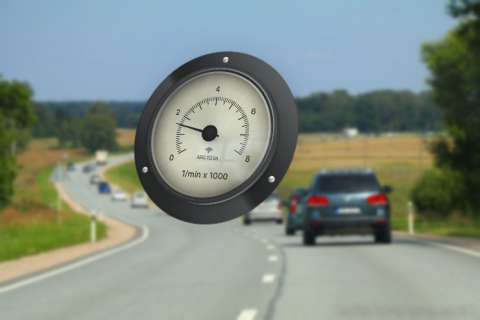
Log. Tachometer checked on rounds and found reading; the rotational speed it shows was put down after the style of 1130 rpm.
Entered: 1500 rpm
